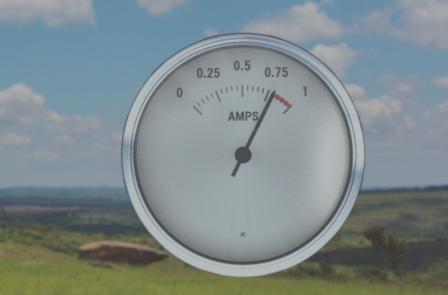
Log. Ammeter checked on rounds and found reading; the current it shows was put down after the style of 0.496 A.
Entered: 0.8 A
